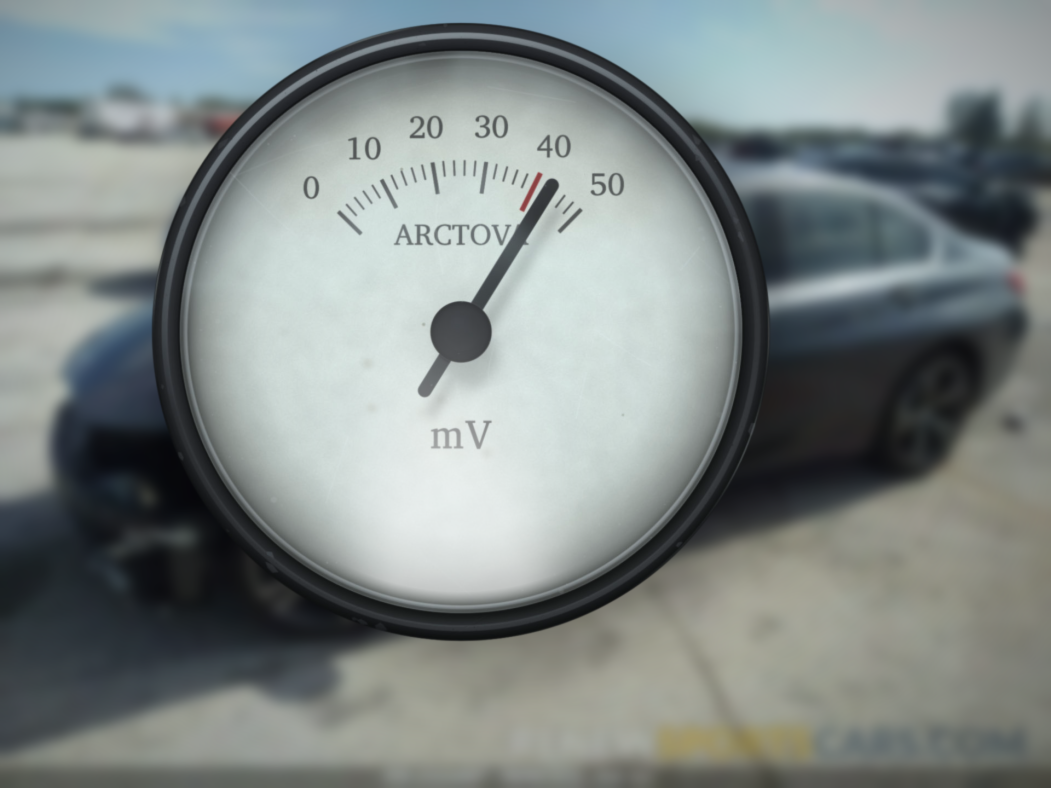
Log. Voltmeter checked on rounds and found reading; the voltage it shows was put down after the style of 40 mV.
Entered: 43 mV
